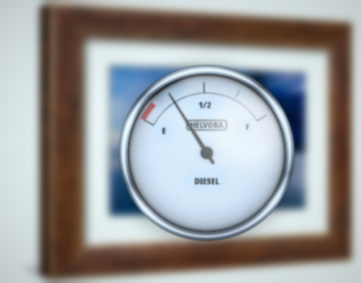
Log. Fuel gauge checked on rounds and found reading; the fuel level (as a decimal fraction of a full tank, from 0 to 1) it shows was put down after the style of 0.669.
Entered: 0.25
